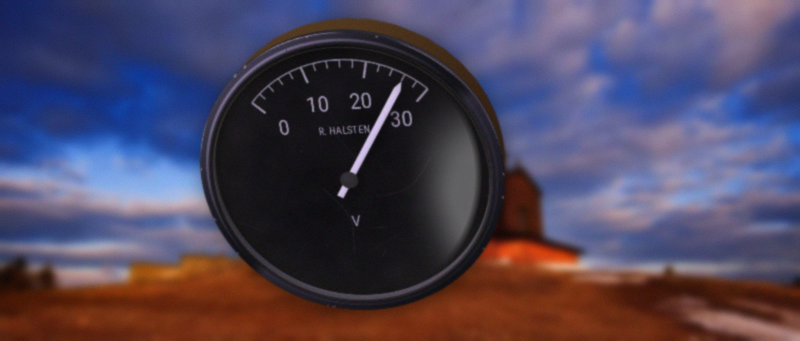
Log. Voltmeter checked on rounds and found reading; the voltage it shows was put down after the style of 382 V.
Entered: 26 V
